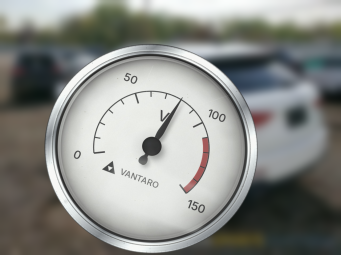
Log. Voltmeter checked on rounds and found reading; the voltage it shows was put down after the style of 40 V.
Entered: 80 V
